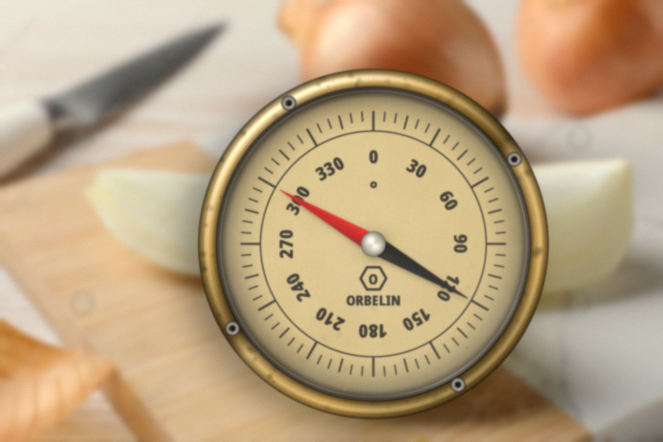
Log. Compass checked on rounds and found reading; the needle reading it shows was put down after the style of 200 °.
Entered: 300 °
